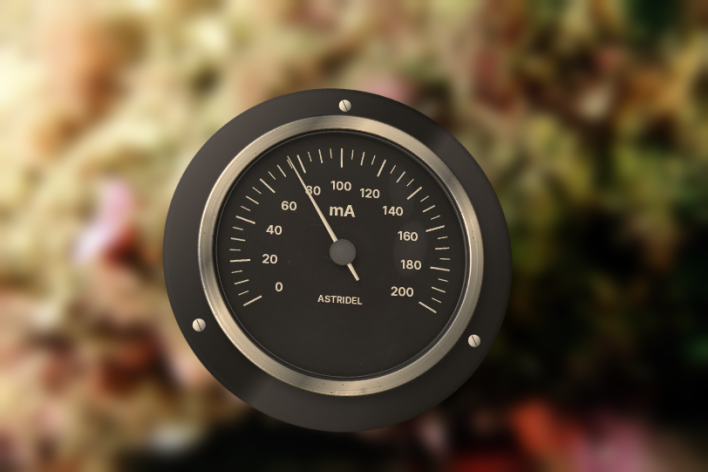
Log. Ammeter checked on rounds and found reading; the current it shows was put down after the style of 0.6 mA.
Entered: 75 mA
